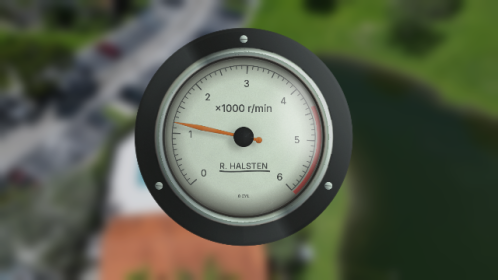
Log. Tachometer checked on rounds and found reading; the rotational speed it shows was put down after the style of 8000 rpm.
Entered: 1200 rpm
